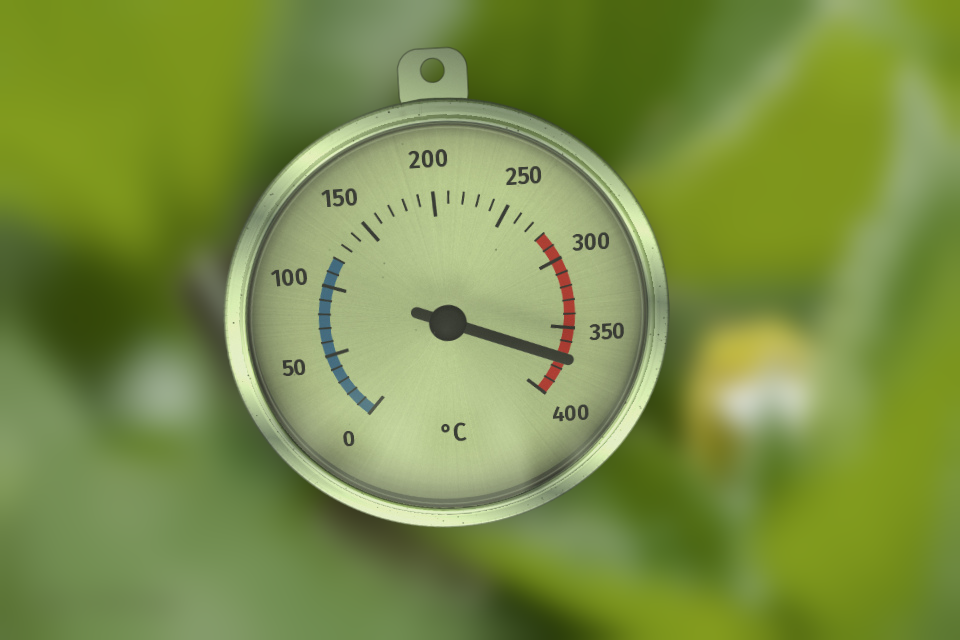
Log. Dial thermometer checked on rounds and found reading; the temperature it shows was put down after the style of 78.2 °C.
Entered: 370 °C
